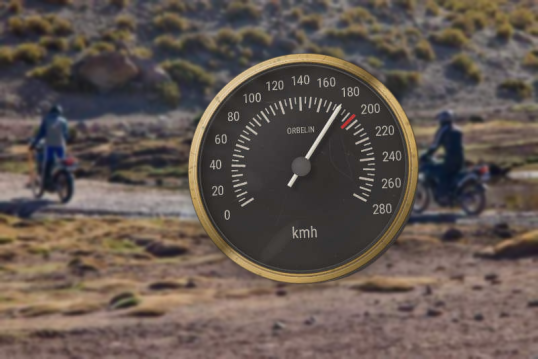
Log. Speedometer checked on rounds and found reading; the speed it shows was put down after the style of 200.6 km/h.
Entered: 180 km/h
